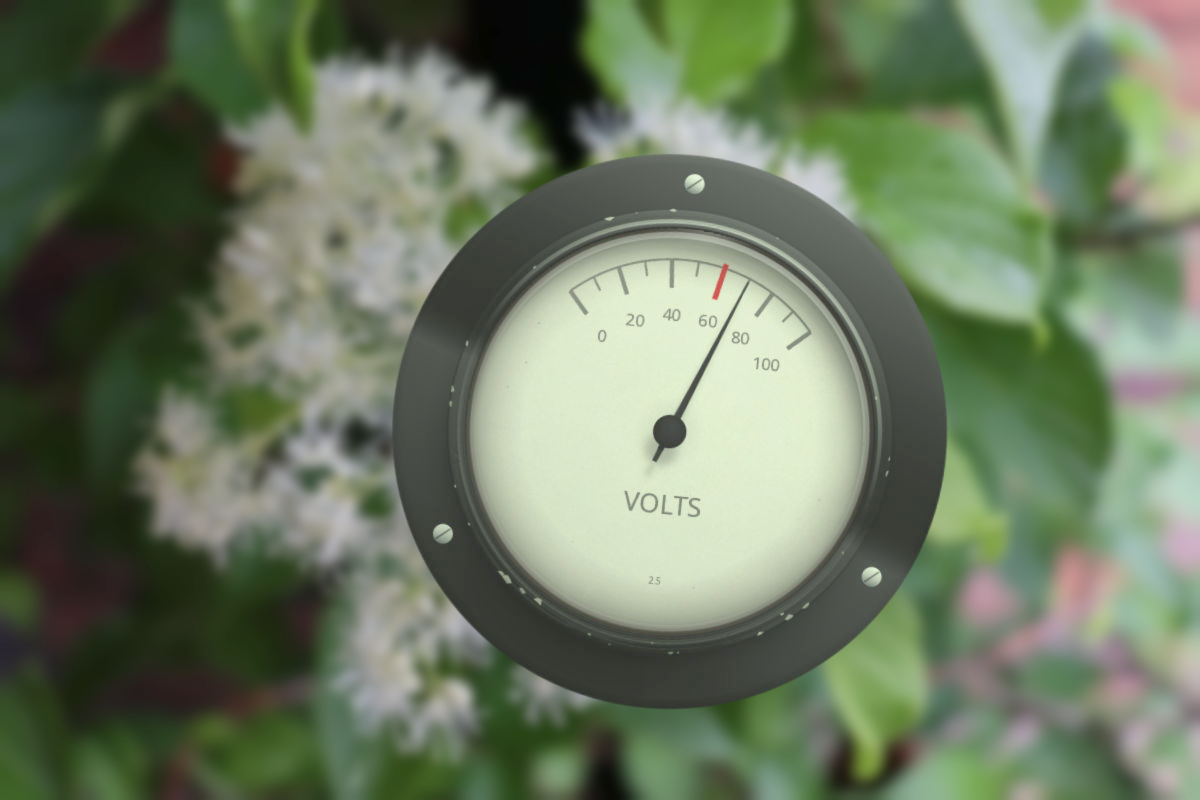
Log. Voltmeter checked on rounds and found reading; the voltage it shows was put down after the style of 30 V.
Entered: 70 V
